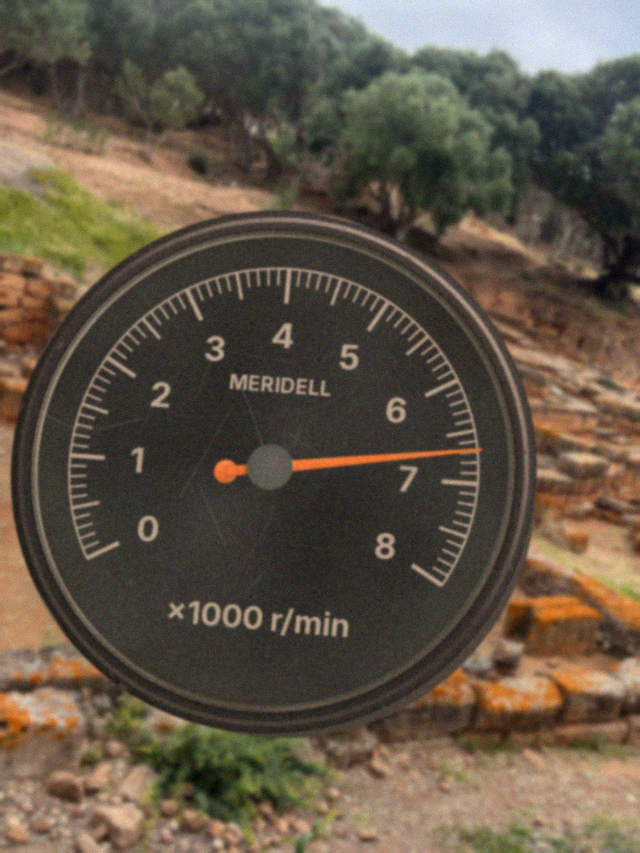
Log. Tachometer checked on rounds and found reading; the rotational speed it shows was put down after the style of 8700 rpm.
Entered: 6700 rpm
